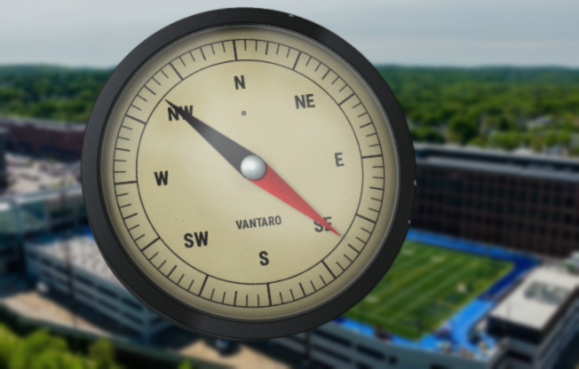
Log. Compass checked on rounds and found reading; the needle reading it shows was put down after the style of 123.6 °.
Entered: 135 °
